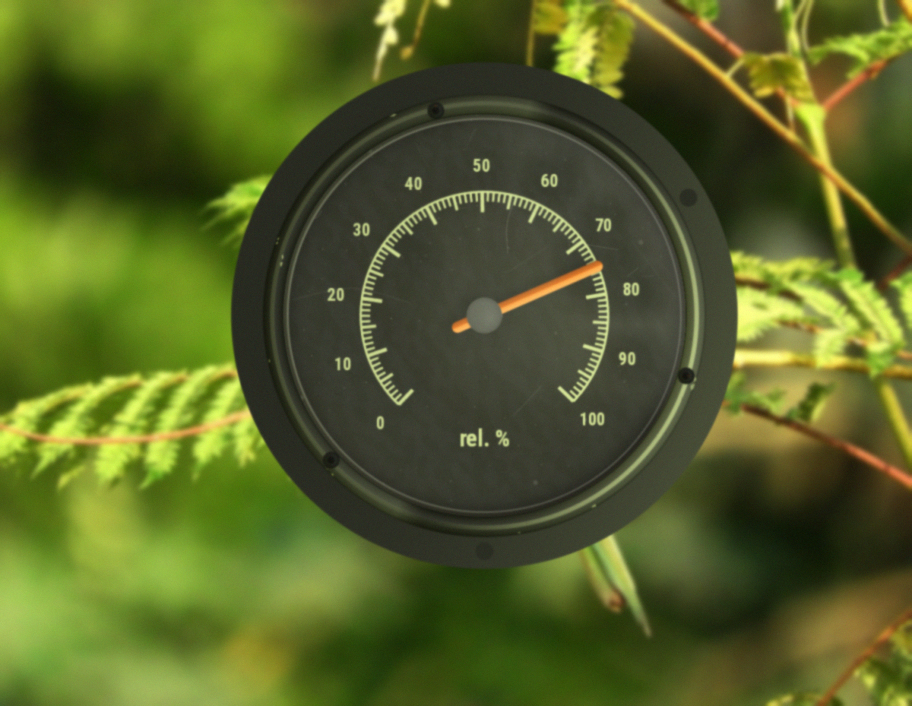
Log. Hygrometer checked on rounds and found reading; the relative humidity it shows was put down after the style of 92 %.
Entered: 75 %
